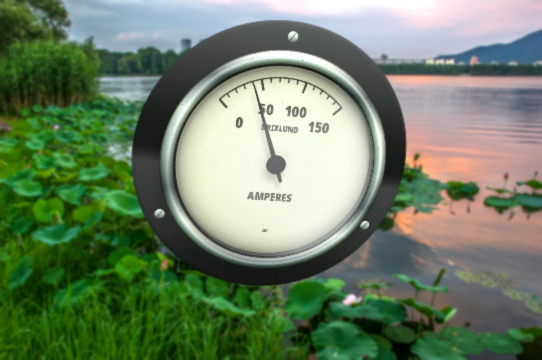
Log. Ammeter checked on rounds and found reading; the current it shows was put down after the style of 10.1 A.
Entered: 40 A
